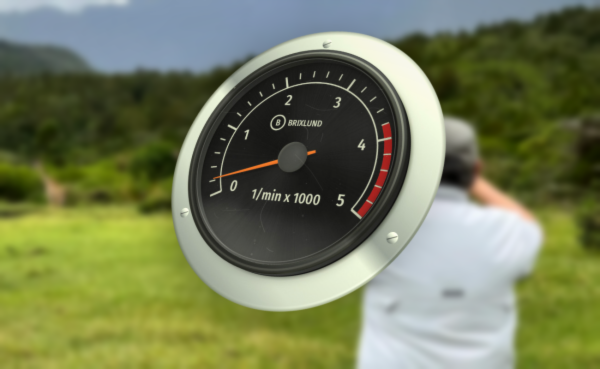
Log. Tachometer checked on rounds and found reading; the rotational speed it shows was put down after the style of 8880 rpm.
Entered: 200 rpm
